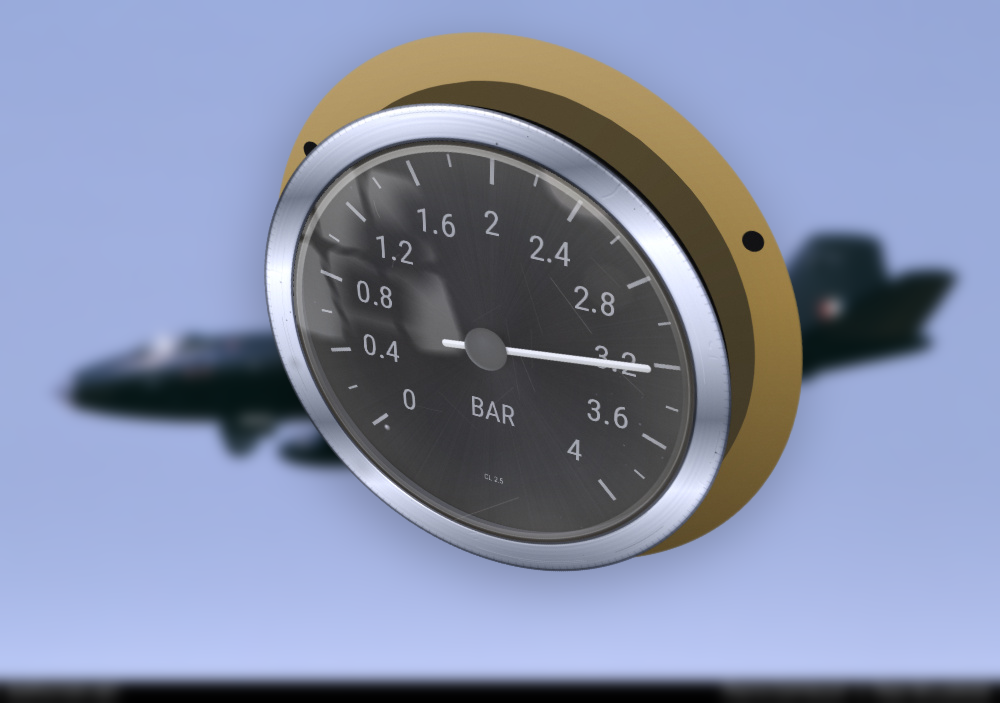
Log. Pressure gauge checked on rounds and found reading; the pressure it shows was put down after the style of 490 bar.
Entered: 3.2 bar
